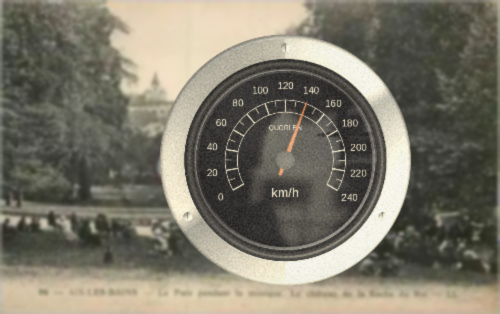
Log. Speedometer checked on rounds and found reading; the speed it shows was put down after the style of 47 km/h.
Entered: 140 km/h
